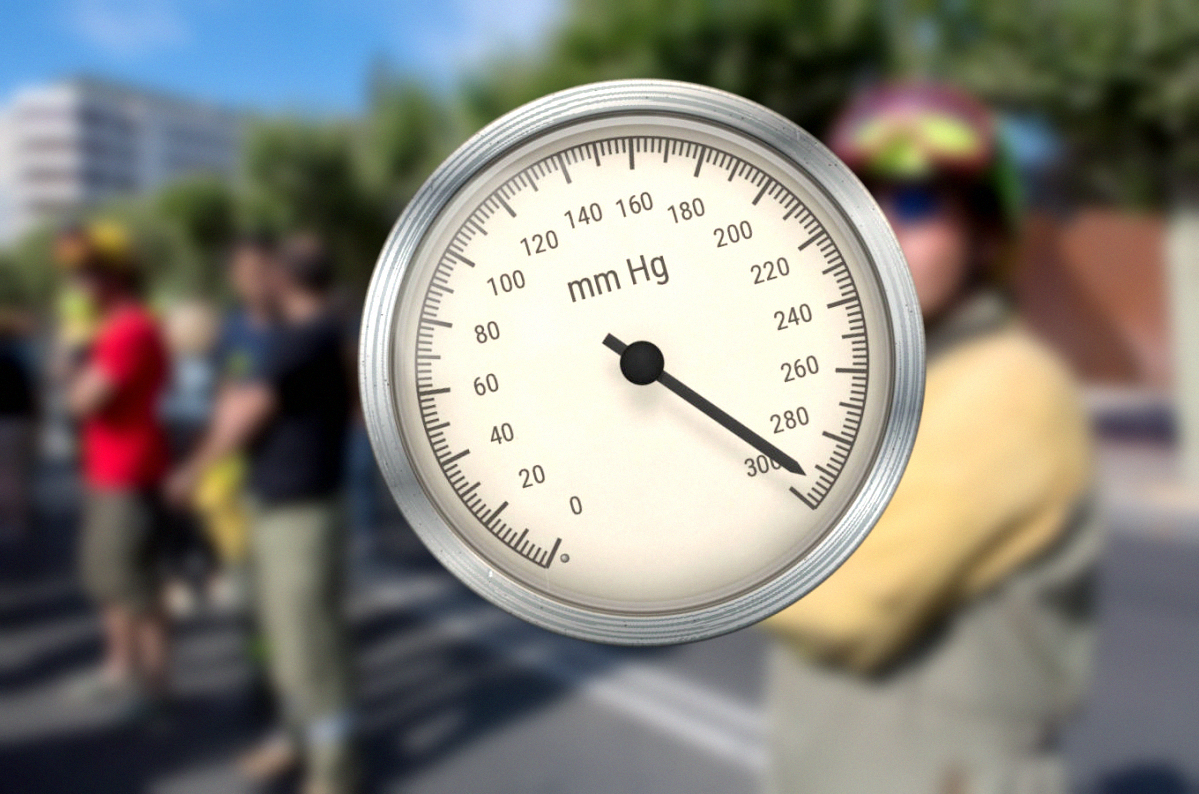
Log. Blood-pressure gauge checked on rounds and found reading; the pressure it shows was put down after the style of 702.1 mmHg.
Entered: 294 mmHg
